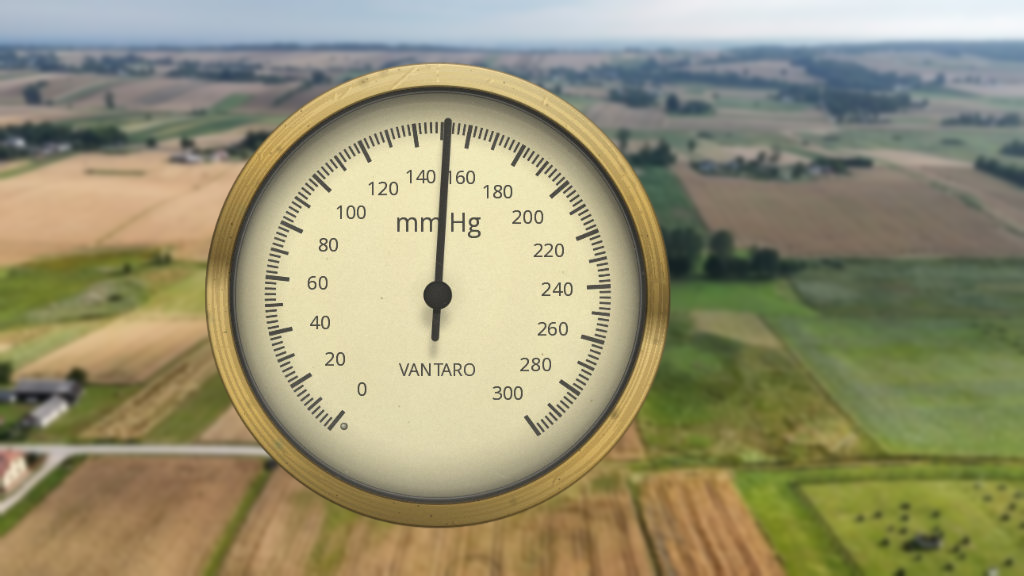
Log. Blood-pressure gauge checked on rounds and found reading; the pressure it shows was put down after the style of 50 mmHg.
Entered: 152 mmHg
